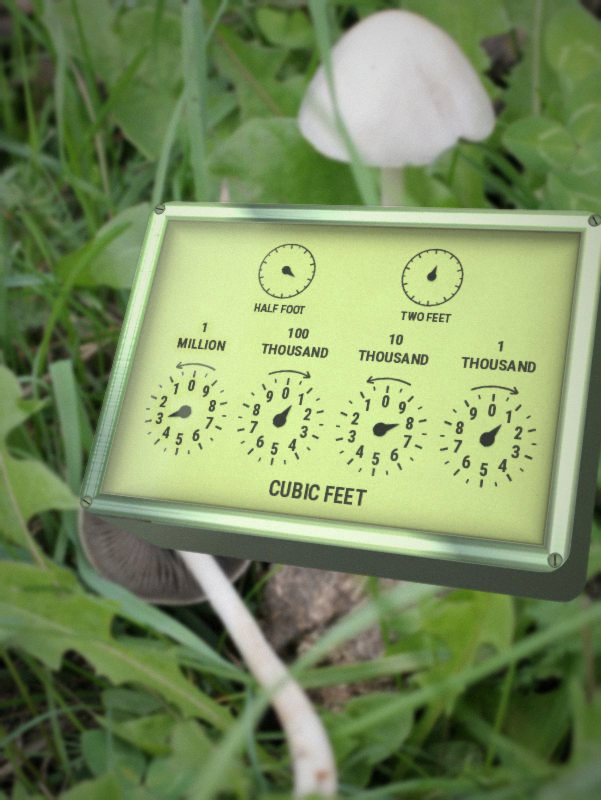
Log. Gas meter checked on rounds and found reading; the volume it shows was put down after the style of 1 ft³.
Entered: 308100 ft³
